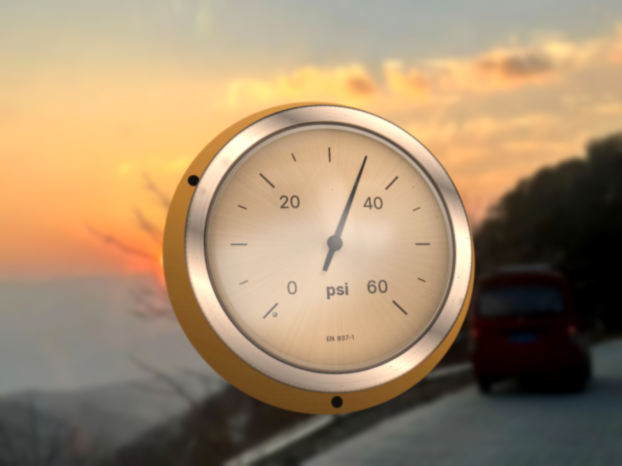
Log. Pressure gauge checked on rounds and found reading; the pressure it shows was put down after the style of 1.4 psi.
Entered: 35 psi
